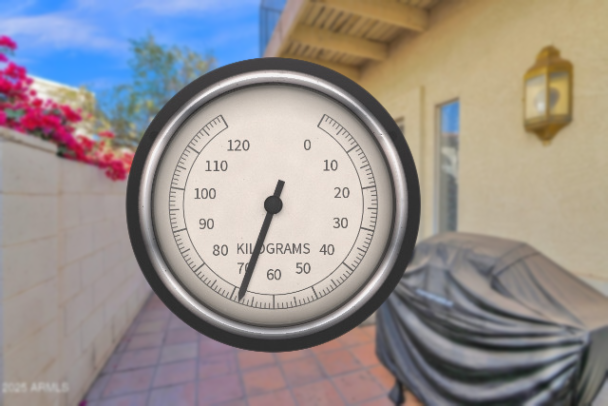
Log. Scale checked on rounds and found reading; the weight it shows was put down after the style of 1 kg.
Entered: 68 kg
